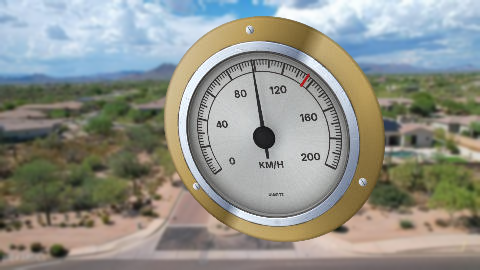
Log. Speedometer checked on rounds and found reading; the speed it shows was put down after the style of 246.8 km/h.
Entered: 100 km/h
